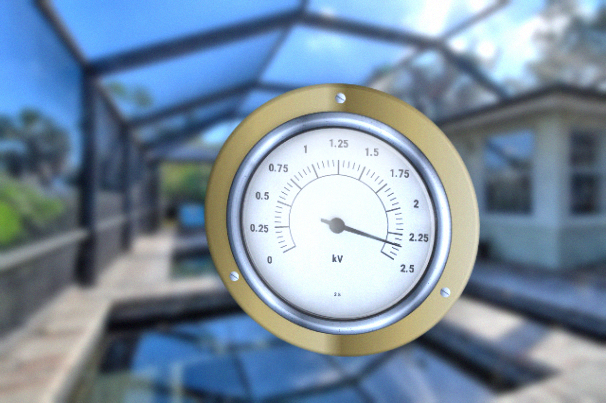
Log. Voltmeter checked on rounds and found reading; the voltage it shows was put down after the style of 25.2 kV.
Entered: 2.35 kV
